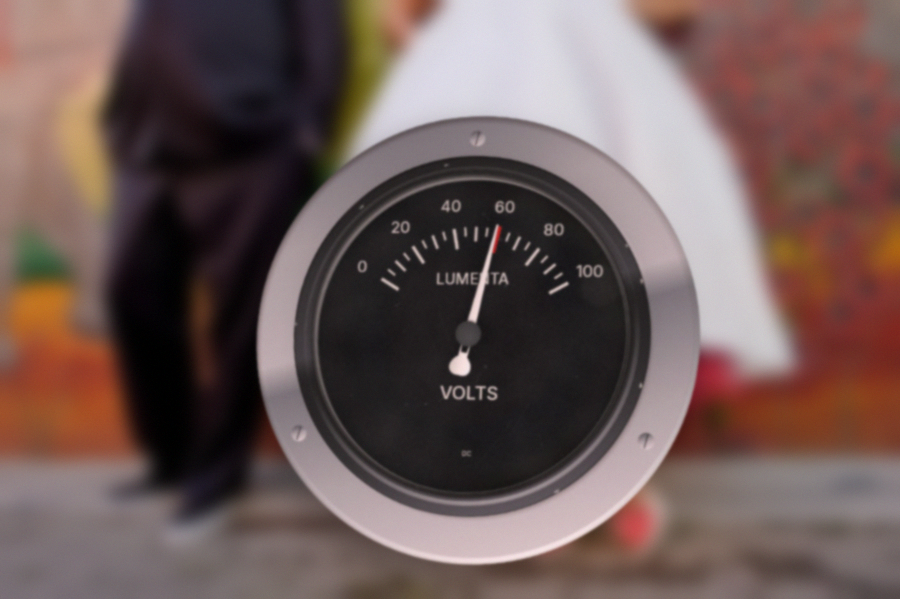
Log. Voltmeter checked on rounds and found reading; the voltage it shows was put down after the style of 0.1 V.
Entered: 60 V
